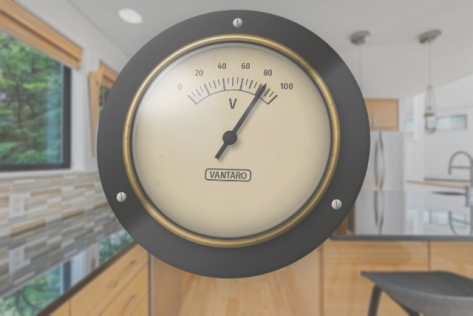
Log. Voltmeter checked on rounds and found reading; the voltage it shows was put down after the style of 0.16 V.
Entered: 85 V
